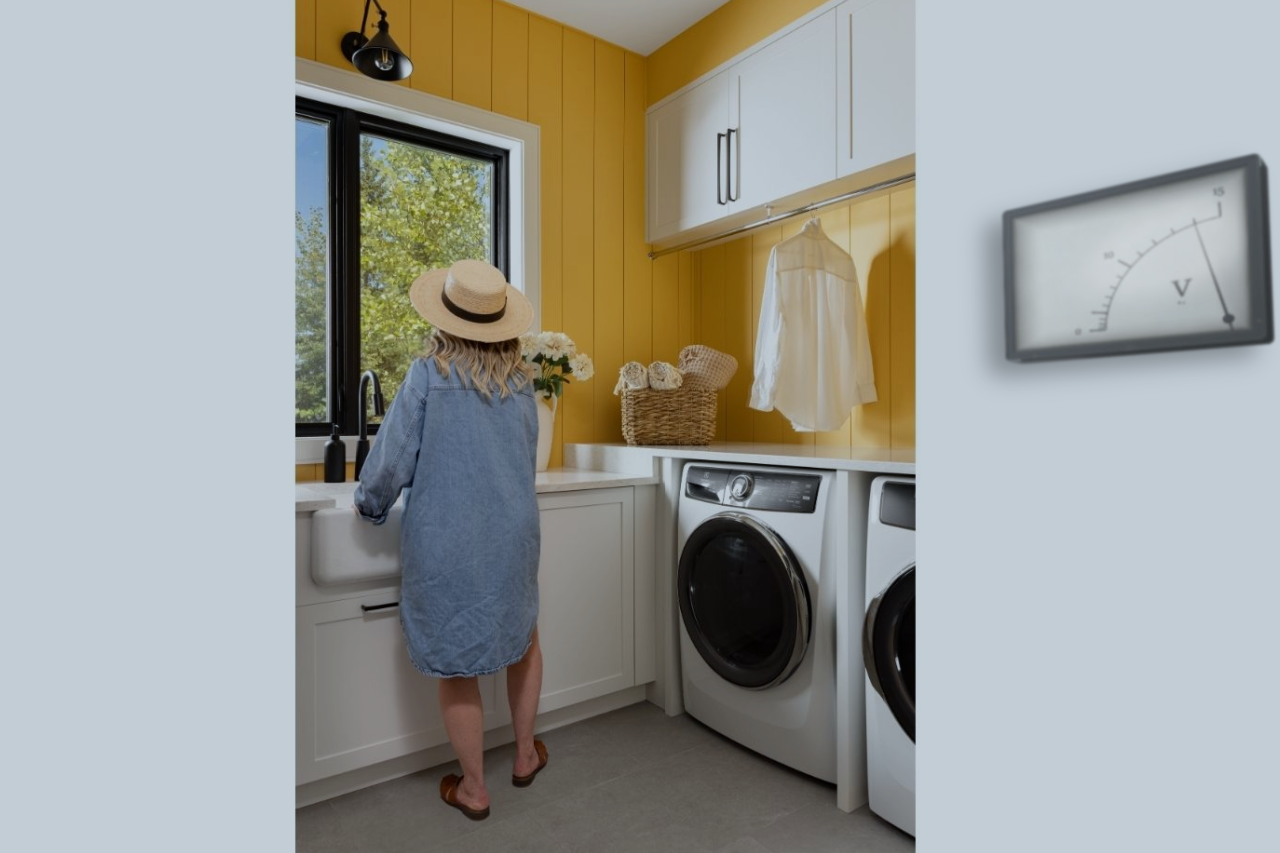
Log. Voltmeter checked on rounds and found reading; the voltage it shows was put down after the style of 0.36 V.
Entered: 14 V
